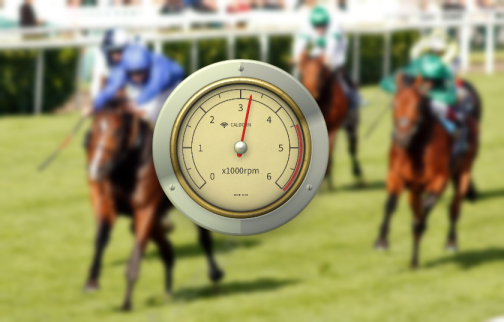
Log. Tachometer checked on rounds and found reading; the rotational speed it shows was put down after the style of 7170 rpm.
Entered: 3250 rpm
